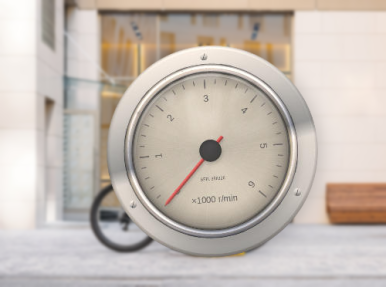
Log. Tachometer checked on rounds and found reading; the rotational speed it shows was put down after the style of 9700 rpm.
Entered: 0 rpm
